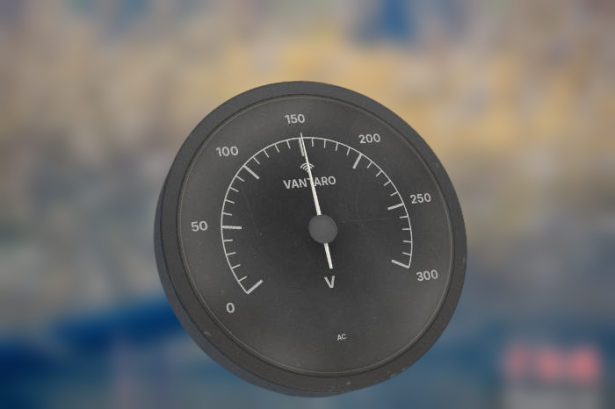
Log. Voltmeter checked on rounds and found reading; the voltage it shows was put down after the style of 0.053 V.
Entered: 150 V
